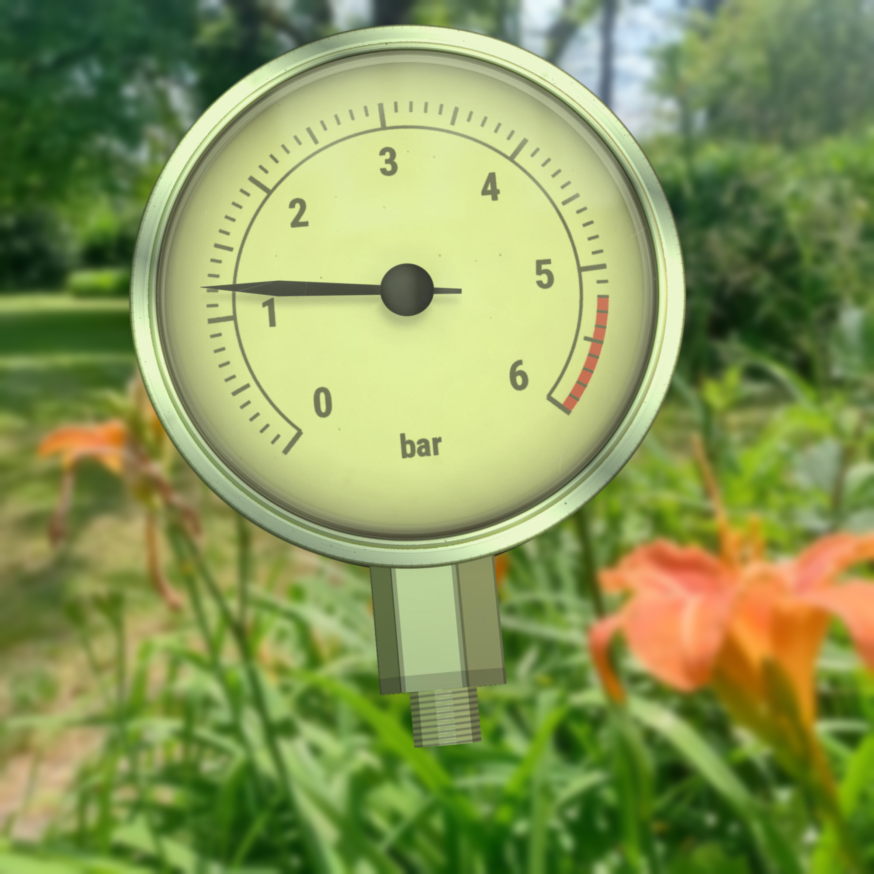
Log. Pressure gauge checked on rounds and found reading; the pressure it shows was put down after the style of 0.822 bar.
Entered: 1.2 bar
